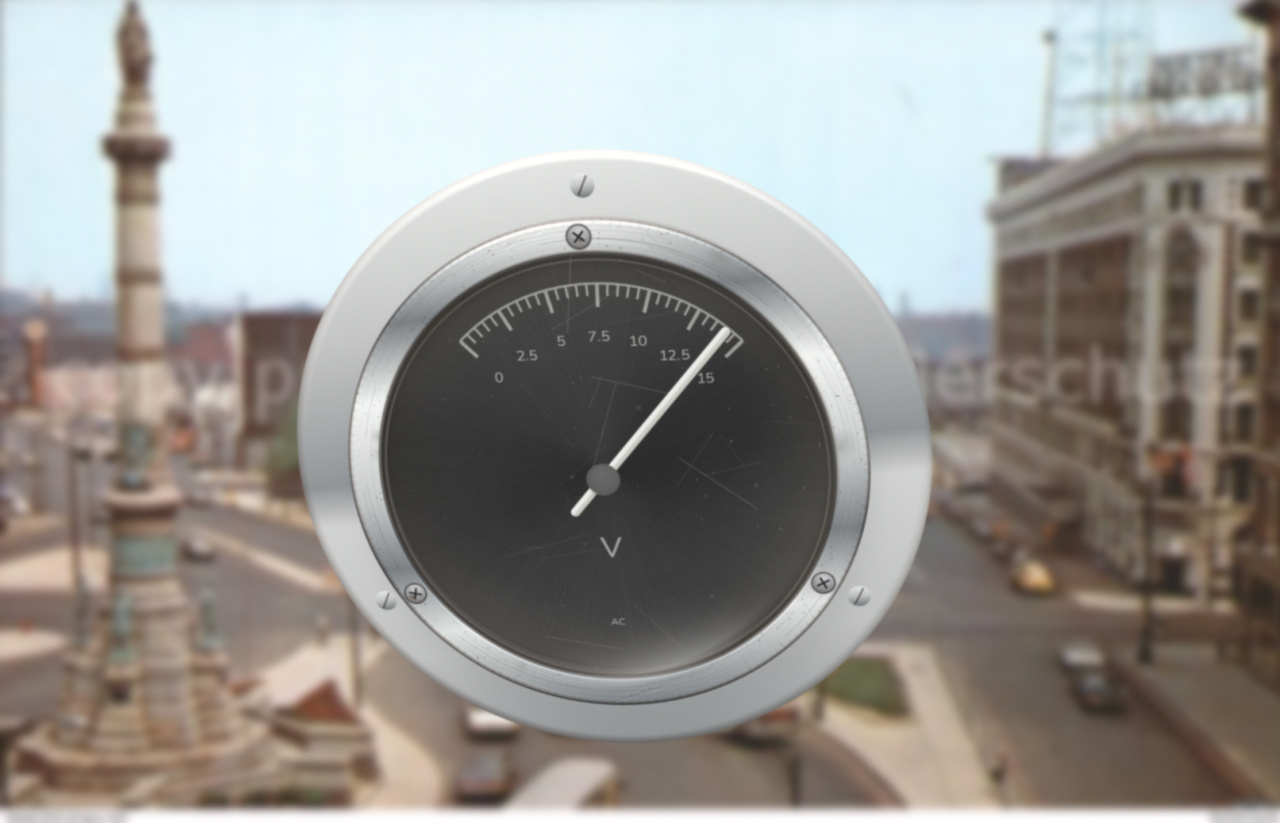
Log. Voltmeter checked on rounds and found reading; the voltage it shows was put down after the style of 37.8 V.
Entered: 14 V
